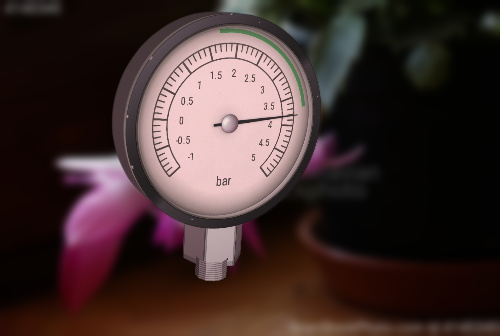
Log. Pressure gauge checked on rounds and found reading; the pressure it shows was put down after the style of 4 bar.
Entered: 3.8 bar
